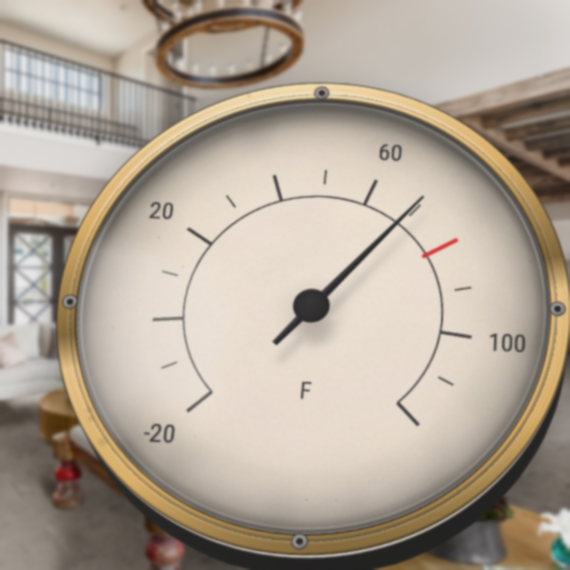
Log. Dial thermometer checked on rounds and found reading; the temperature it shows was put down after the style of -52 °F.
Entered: 70 °F
